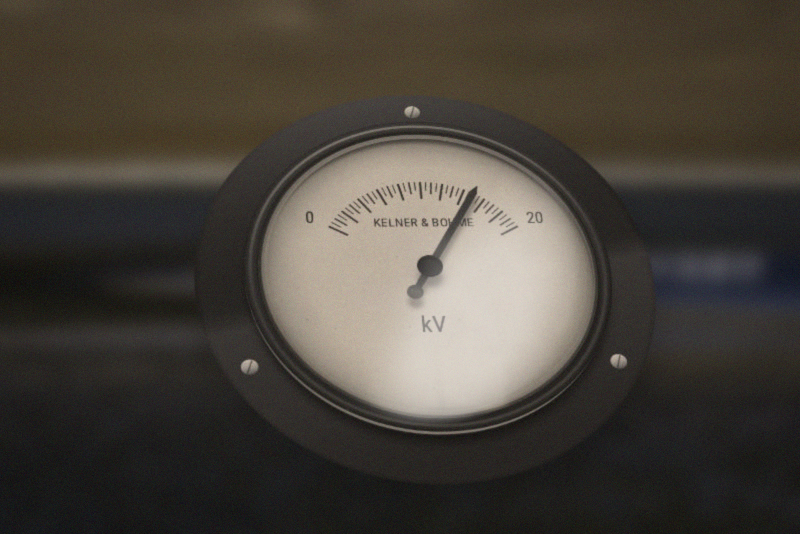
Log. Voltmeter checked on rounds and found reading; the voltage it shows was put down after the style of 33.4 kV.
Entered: 15 kV
